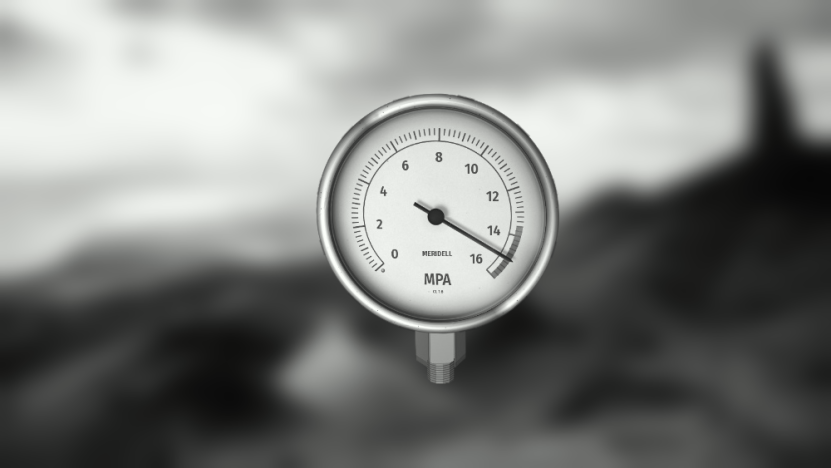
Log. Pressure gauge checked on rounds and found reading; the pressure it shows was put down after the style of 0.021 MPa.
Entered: 15 MPa
